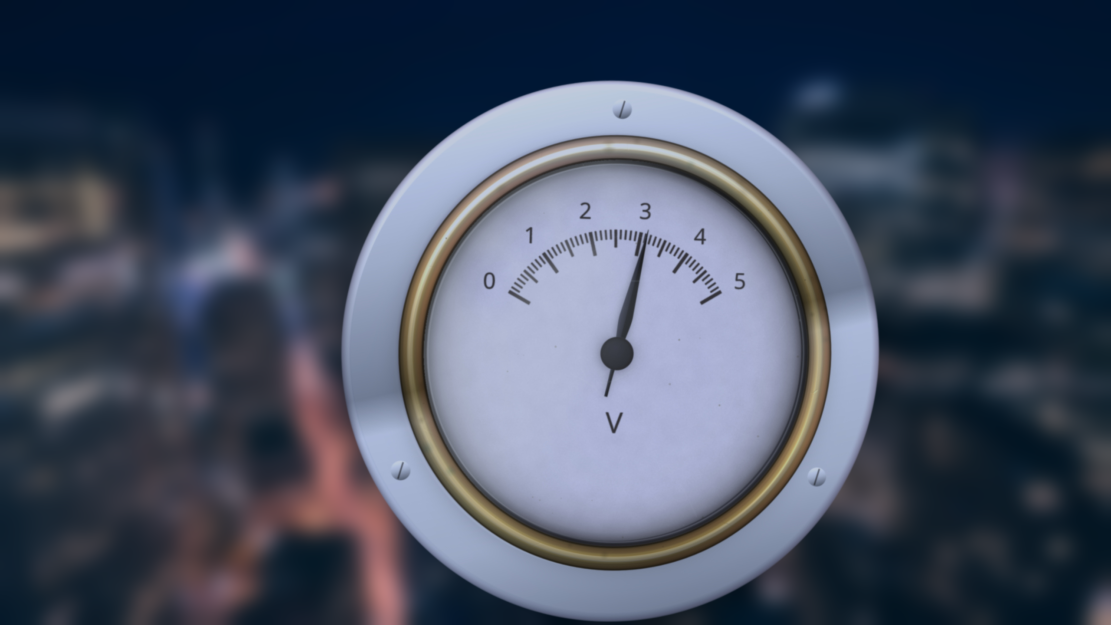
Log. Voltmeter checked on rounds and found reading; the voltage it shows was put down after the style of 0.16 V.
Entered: 3.1 V
